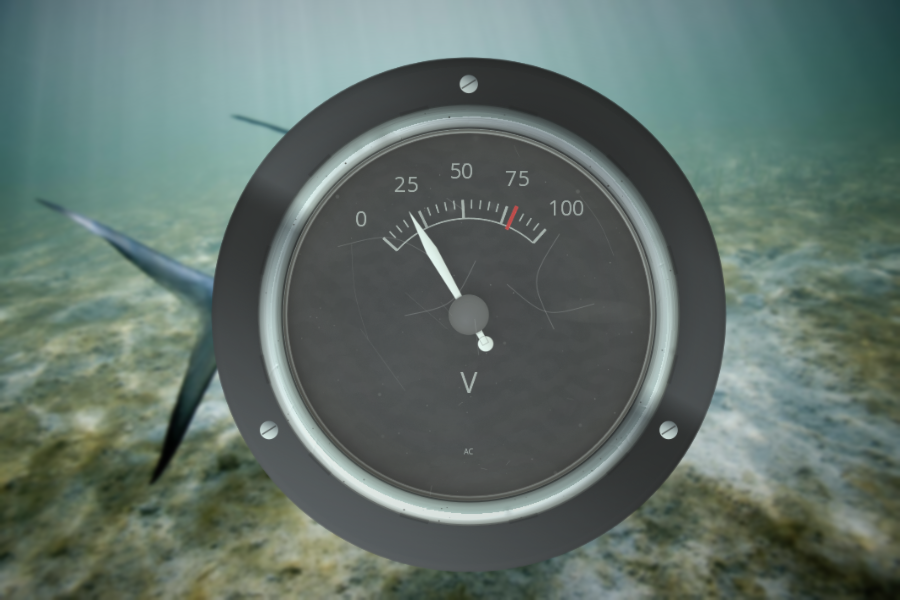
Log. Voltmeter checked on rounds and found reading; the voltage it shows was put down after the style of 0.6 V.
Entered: 20 V
